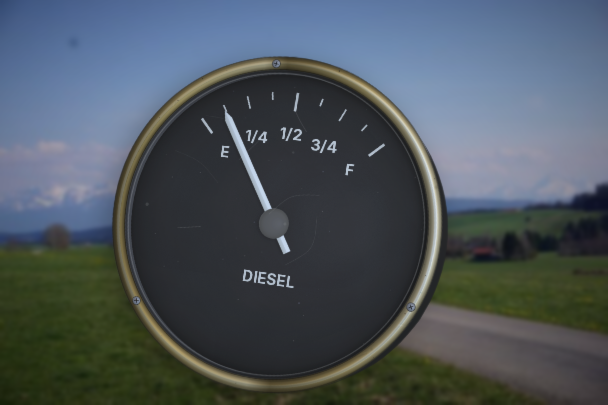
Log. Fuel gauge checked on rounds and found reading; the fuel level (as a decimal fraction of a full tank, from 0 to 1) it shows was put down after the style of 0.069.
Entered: 0.125
